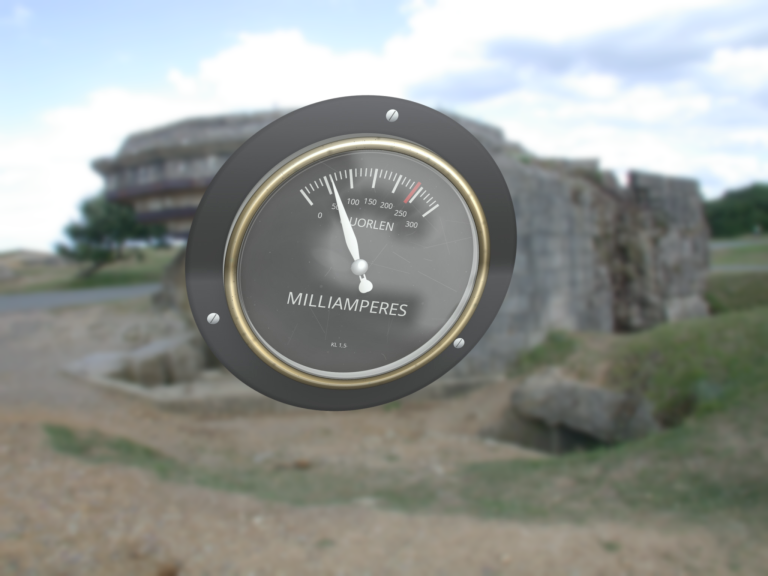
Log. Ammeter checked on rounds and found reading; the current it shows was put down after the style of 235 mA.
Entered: 60 mA
